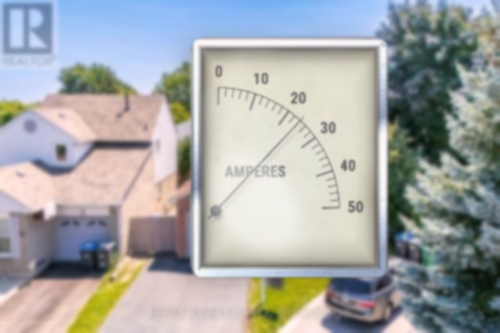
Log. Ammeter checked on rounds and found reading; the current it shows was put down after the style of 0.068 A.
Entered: 24 A
